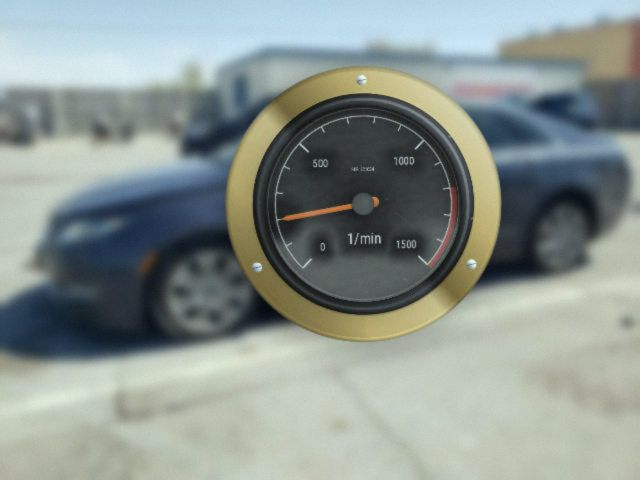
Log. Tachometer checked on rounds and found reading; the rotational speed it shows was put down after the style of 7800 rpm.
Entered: 200 rpm
